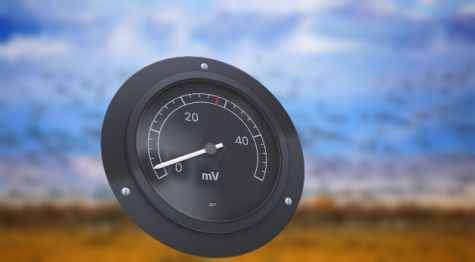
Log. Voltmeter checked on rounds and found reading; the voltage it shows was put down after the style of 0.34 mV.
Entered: 2 mV
